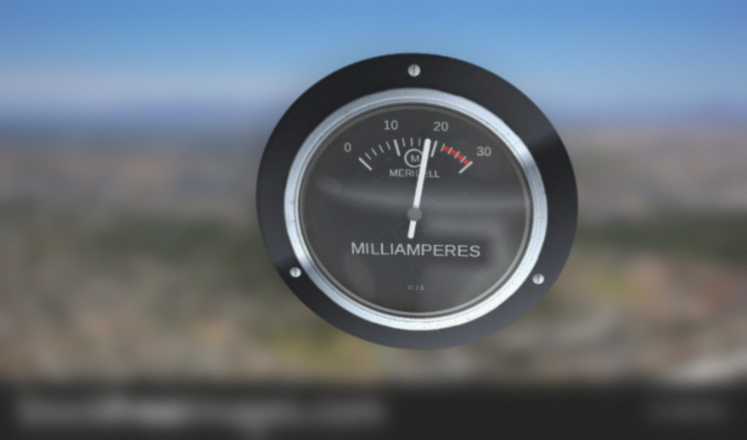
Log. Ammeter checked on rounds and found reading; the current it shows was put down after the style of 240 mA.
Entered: 18 mA
